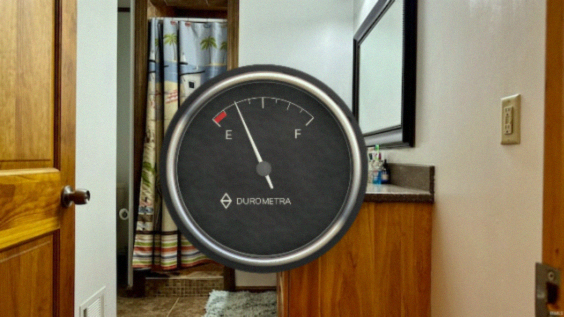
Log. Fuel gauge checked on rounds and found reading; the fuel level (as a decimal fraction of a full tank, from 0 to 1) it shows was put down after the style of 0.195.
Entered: 0.25
